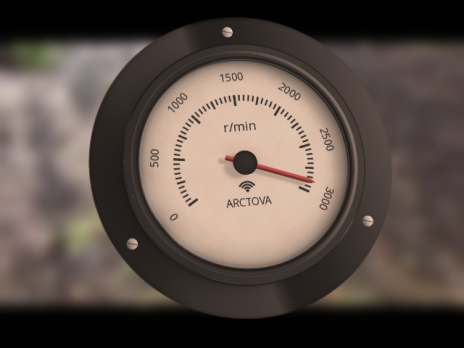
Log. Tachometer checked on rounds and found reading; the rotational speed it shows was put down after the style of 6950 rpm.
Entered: 2900 rpm
